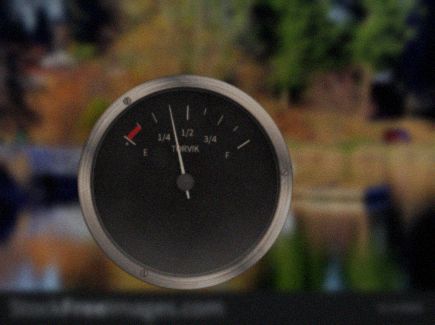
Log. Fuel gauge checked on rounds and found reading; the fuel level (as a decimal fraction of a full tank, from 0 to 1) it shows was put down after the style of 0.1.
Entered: 0.375
